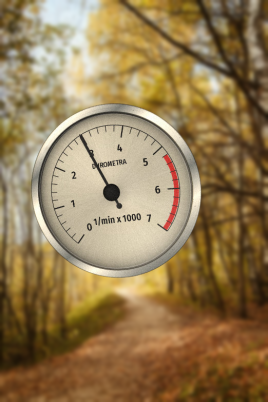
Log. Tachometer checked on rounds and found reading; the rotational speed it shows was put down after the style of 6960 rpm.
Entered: 3000 rpm
